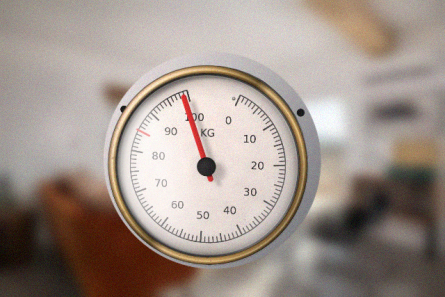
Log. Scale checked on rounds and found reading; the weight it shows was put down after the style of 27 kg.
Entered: 99 kg
